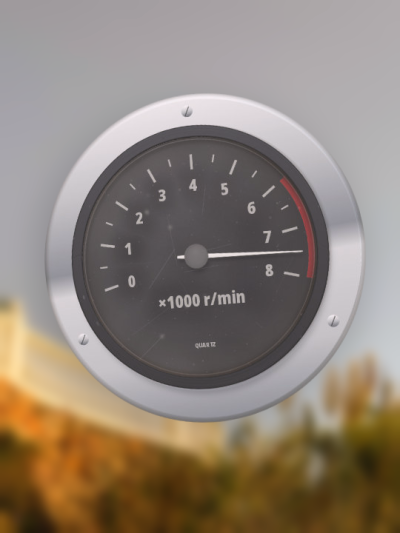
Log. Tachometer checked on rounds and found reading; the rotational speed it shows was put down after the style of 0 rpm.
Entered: 7500 rpm
